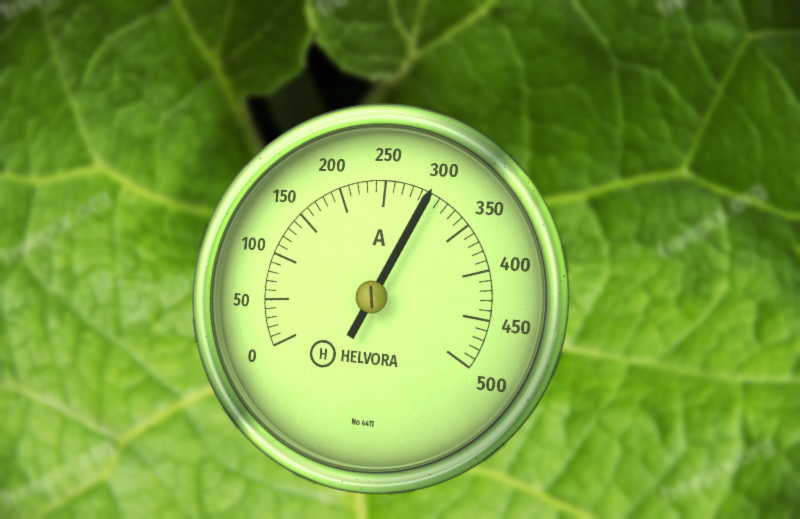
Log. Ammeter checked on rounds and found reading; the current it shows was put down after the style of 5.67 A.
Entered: 300 A
